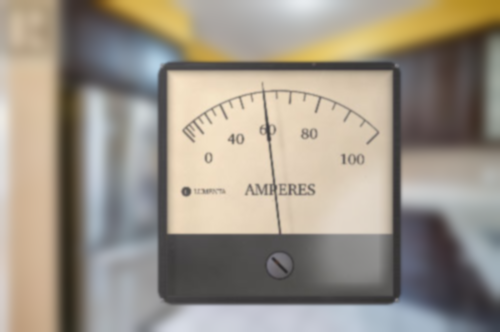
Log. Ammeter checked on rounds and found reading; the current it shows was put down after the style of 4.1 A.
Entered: 60 A
